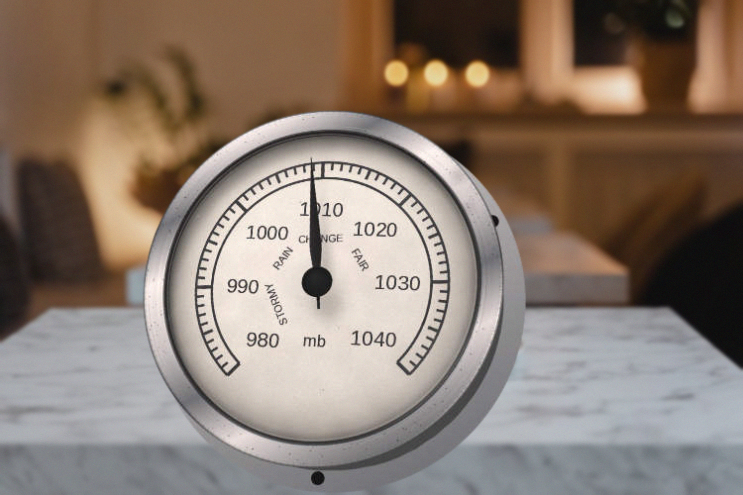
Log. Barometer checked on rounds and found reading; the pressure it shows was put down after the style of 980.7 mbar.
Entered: 1009 mbar
